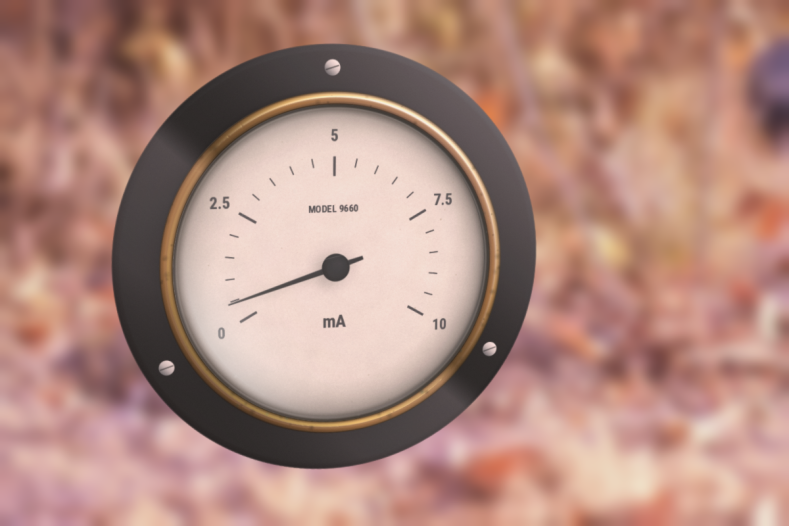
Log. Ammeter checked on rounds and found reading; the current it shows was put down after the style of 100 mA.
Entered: 0.5 mA
